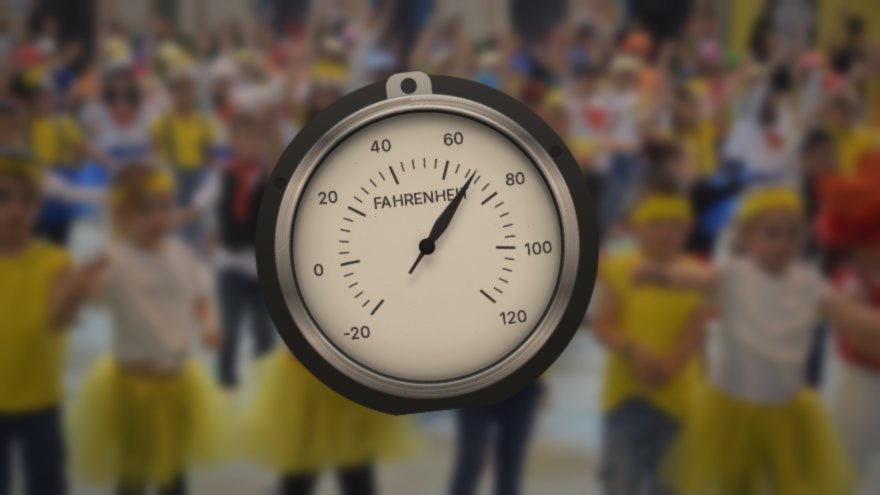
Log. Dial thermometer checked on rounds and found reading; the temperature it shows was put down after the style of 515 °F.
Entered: 70 °F
